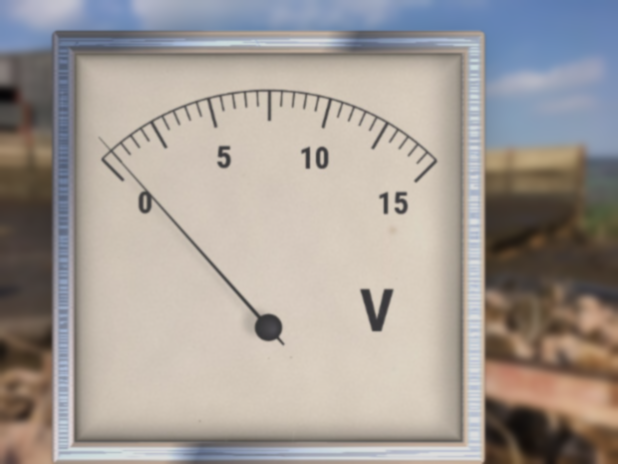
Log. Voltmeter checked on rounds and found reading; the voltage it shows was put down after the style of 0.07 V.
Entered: 0.5 V
